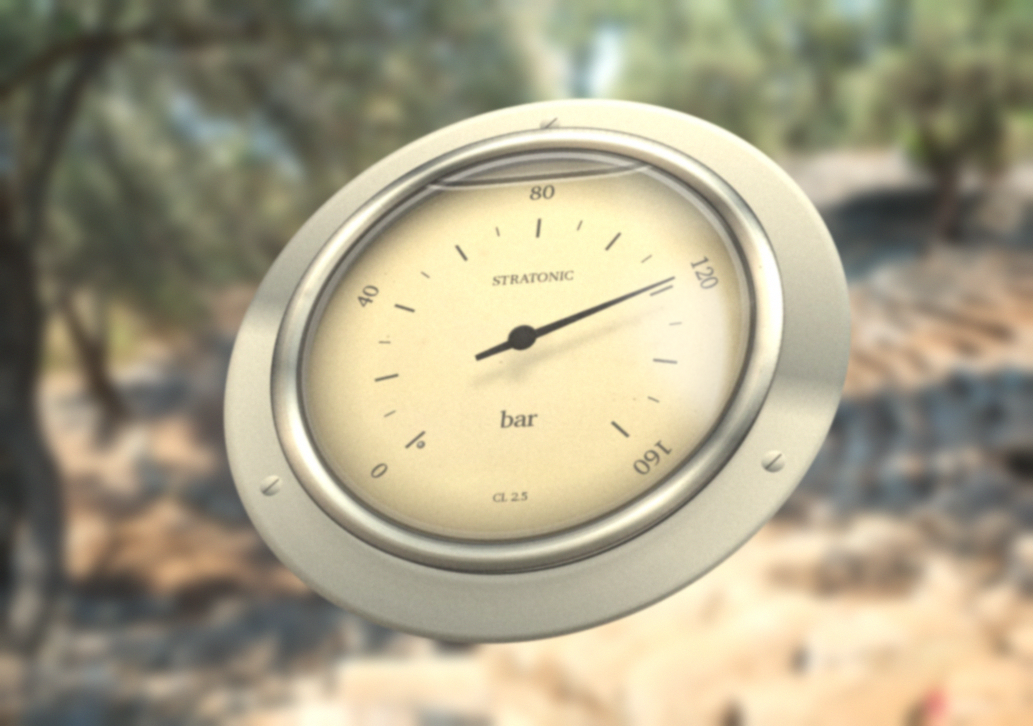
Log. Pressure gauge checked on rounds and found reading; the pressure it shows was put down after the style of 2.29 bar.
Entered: 120 bar
